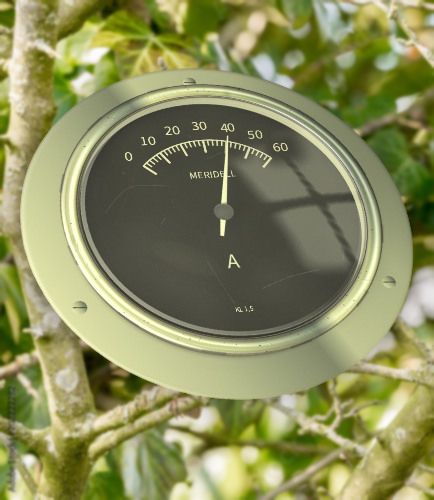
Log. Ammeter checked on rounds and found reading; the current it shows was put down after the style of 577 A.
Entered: 40 A
